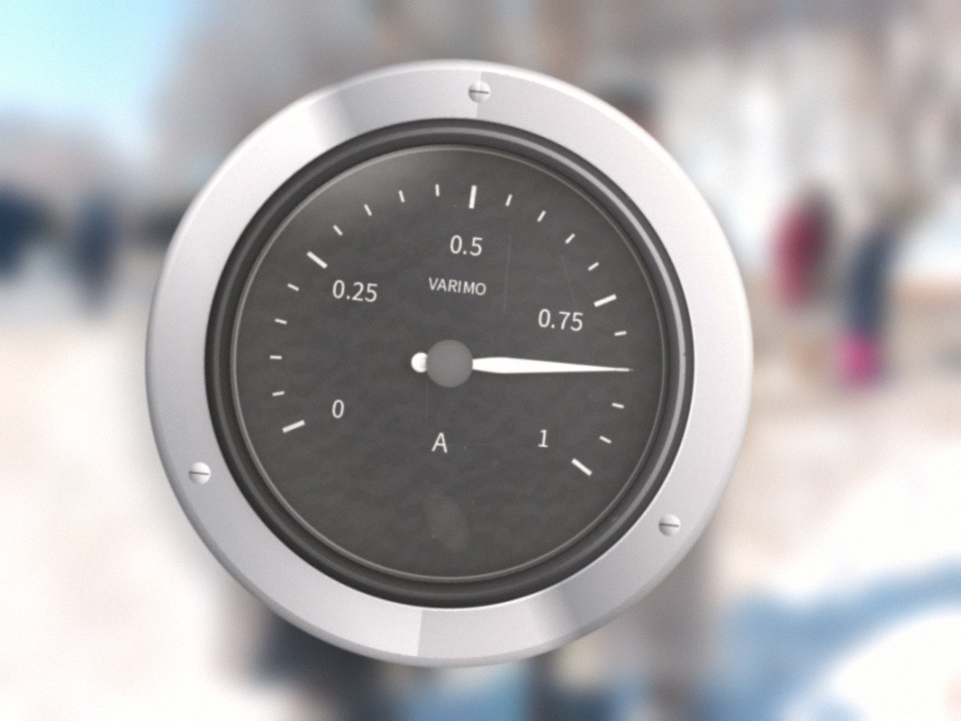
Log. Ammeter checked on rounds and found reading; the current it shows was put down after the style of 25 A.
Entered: 0.85 A
